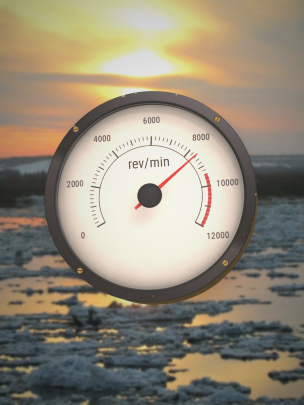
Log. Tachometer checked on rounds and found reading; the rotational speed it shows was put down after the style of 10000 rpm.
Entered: 8400 rpm
